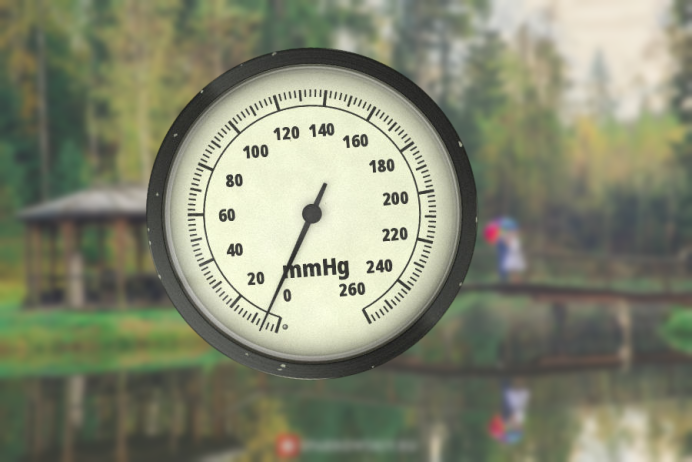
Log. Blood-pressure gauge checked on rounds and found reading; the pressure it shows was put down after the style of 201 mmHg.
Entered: 6 mmHg
